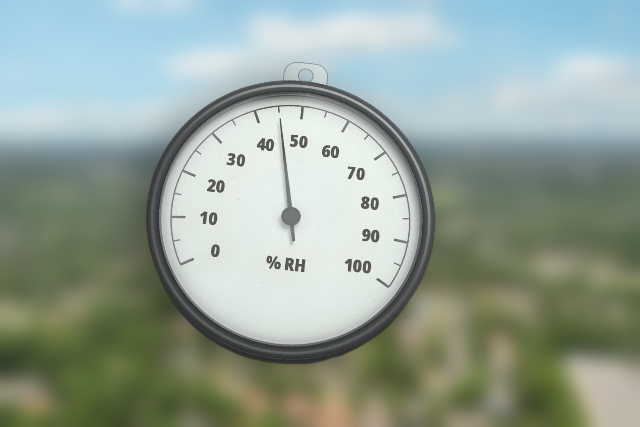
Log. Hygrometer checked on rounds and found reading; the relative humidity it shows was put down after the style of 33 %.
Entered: 45 %
